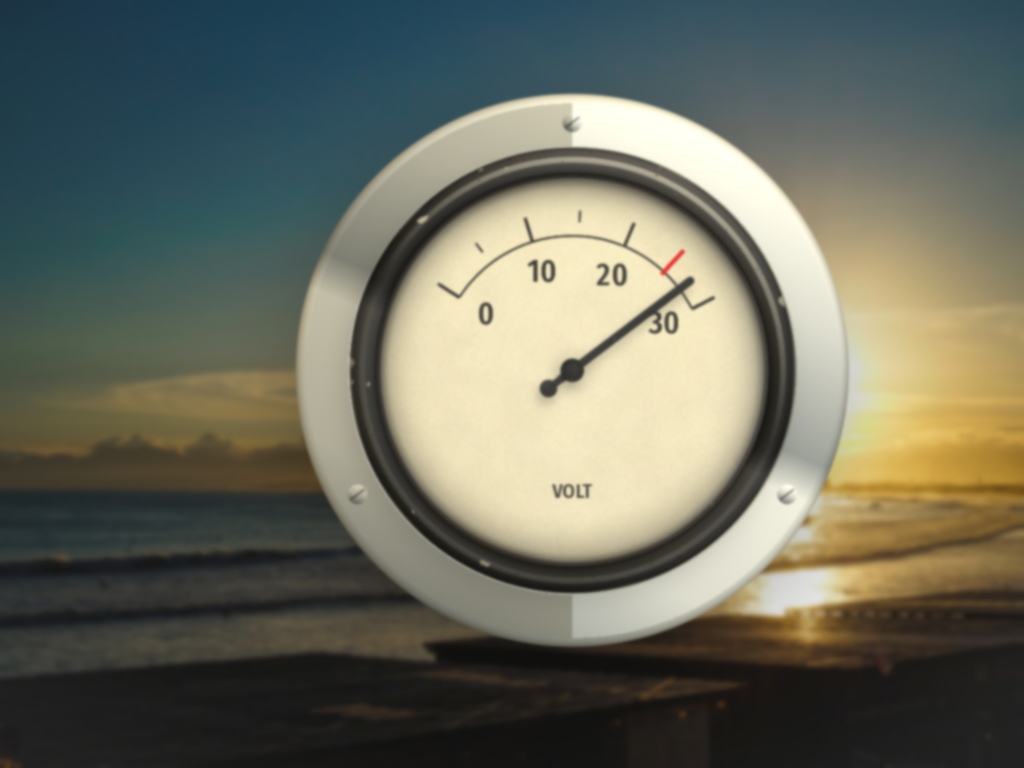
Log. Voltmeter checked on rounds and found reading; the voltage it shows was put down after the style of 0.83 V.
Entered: 27.5 V
